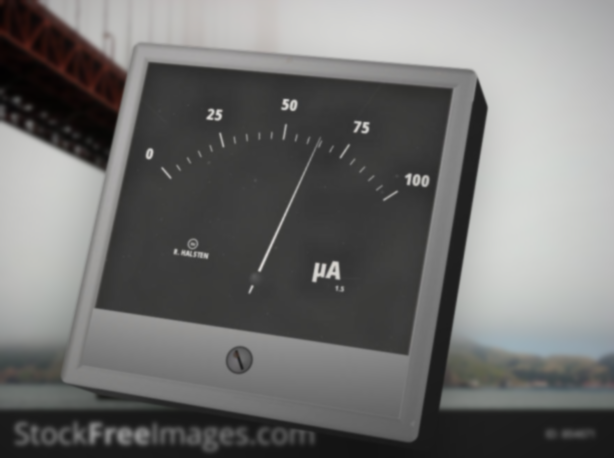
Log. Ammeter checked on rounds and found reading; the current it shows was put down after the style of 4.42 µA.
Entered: 65 µA
